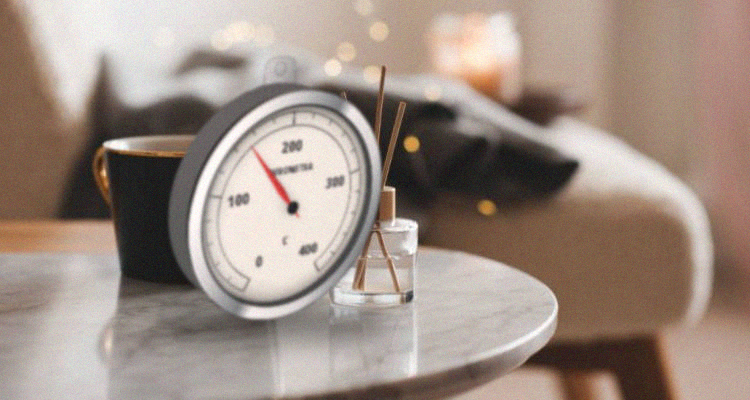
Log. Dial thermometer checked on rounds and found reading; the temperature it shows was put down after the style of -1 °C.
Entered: 150 °C
